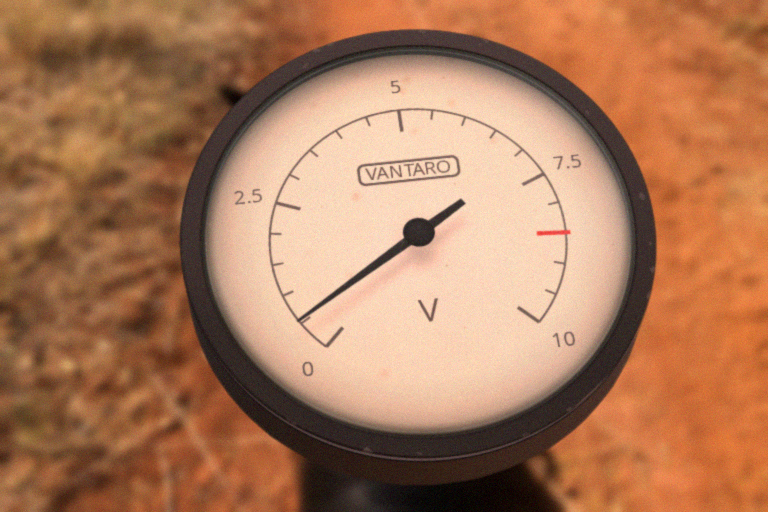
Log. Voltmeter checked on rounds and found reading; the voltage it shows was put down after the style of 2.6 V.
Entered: 0.5 V
